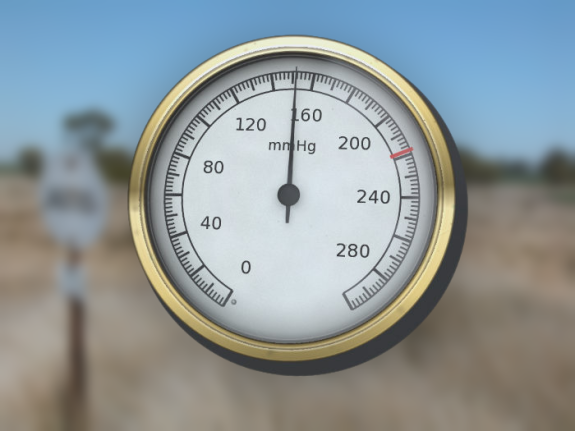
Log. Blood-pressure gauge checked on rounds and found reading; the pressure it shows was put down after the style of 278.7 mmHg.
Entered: 152 mmHg
